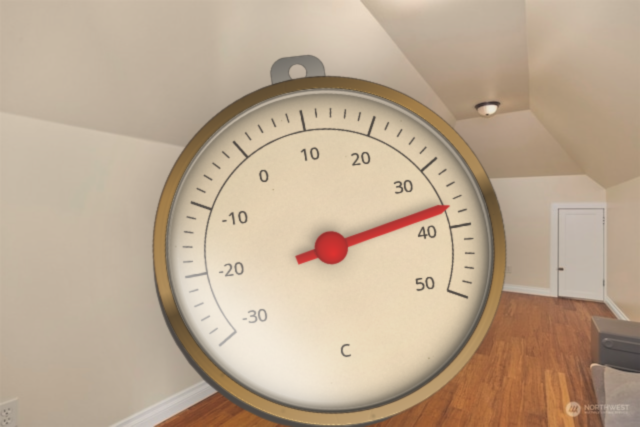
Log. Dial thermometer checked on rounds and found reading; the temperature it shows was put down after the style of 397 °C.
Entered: 37 °C
